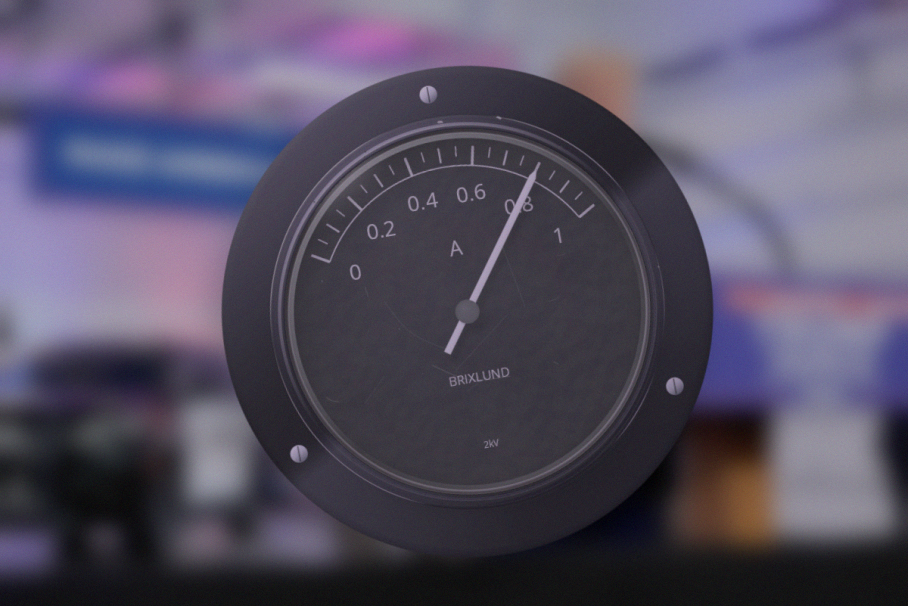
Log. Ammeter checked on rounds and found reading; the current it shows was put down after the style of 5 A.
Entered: 0.8 A
